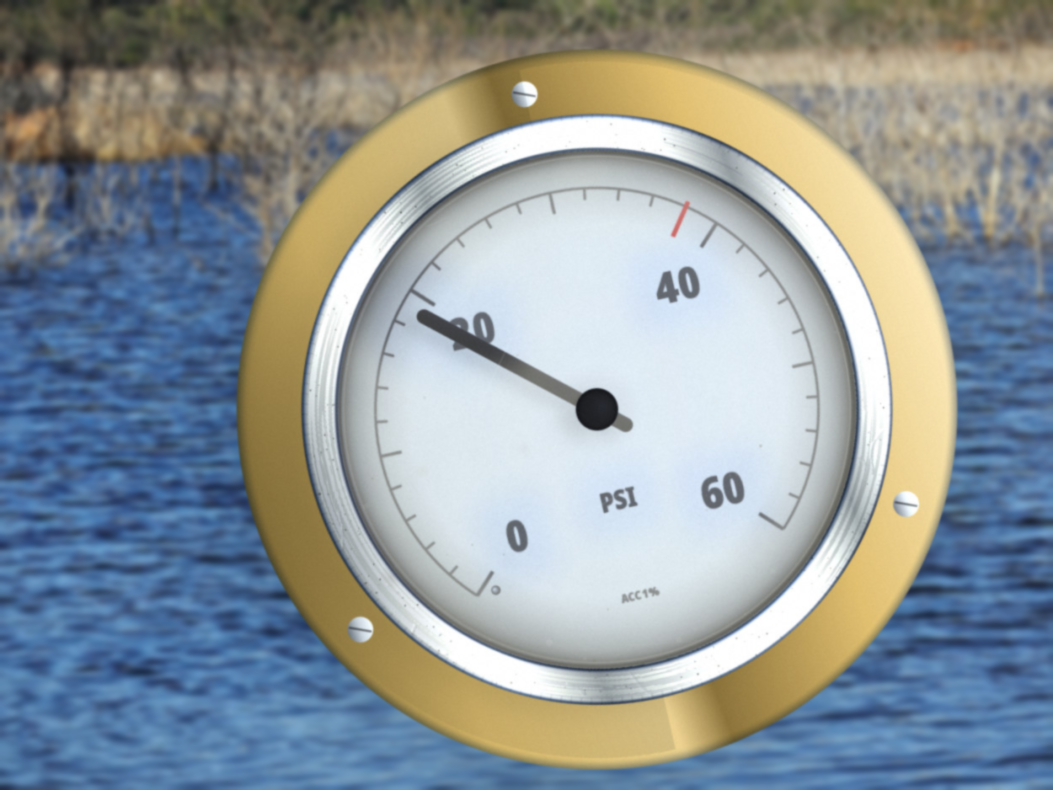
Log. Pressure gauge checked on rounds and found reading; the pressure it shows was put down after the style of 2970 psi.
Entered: 19 psi
